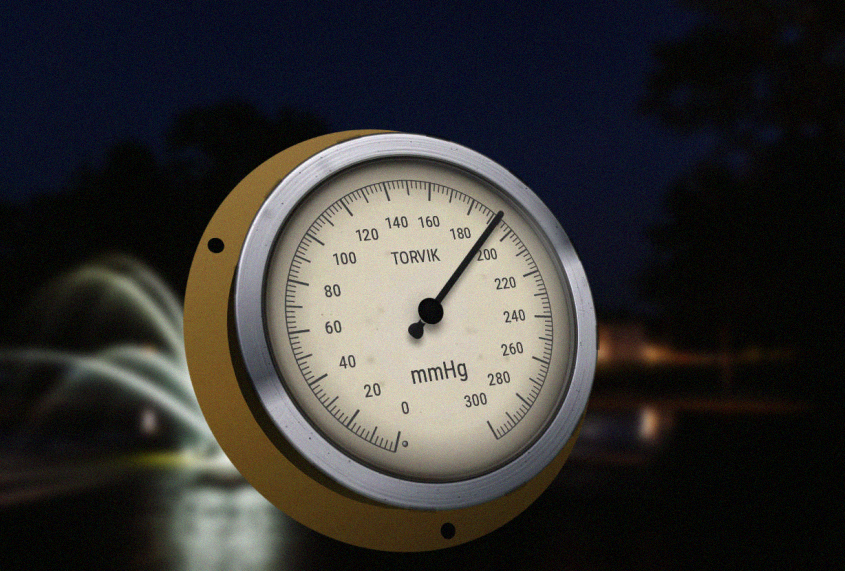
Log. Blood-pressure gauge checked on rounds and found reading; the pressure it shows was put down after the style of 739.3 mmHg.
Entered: 192 mmHg
